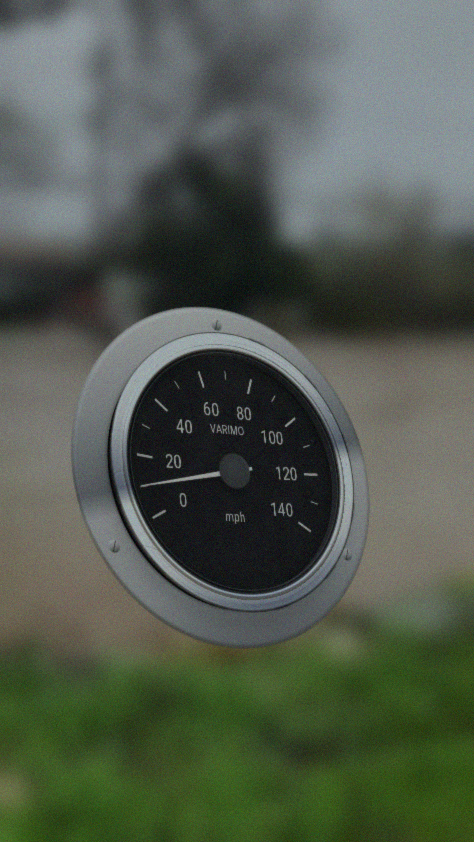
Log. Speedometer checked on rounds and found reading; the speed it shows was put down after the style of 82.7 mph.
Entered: 10 mph
